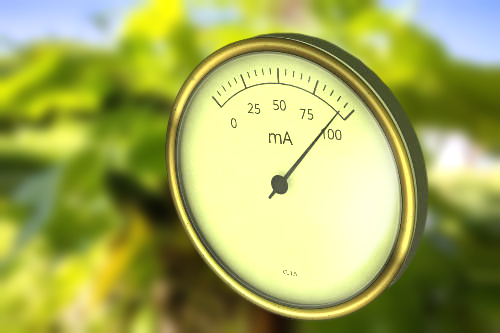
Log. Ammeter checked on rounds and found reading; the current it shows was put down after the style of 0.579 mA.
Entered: 95 mA
